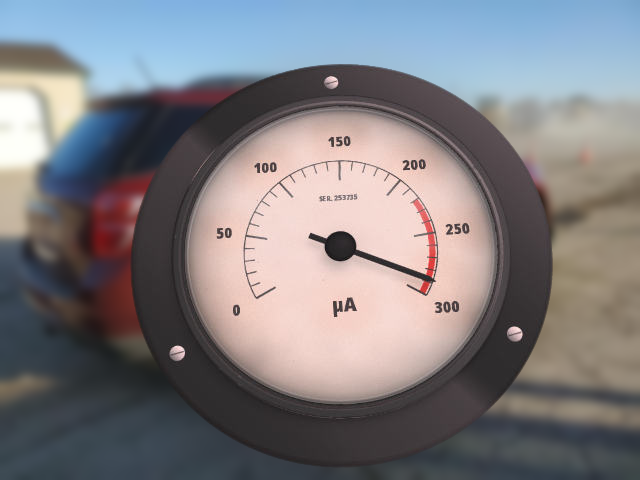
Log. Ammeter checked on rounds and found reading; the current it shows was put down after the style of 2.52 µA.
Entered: 290 µA
